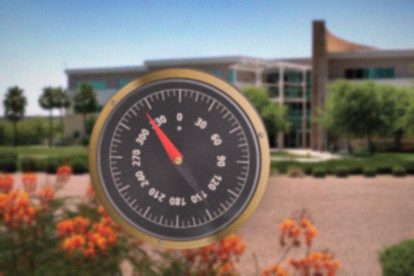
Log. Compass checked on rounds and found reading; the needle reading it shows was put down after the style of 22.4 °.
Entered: 325 °
